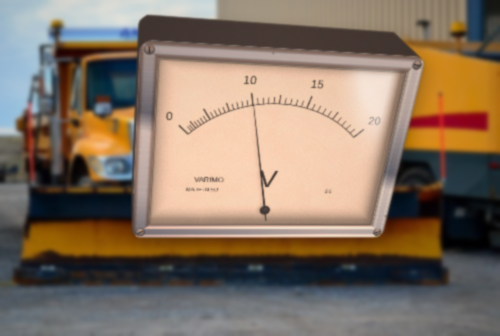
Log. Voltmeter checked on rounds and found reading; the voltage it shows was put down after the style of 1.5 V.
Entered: 10 V
